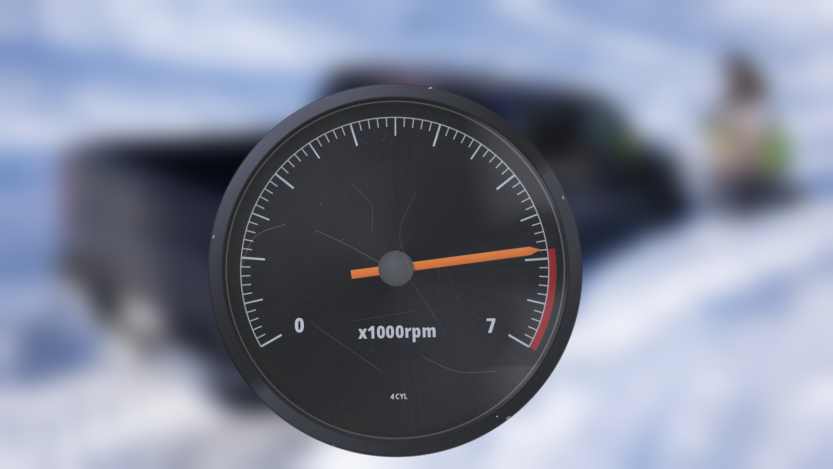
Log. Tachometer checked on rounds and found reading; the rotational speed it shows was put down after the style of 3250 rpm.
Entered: 5900 rpm
